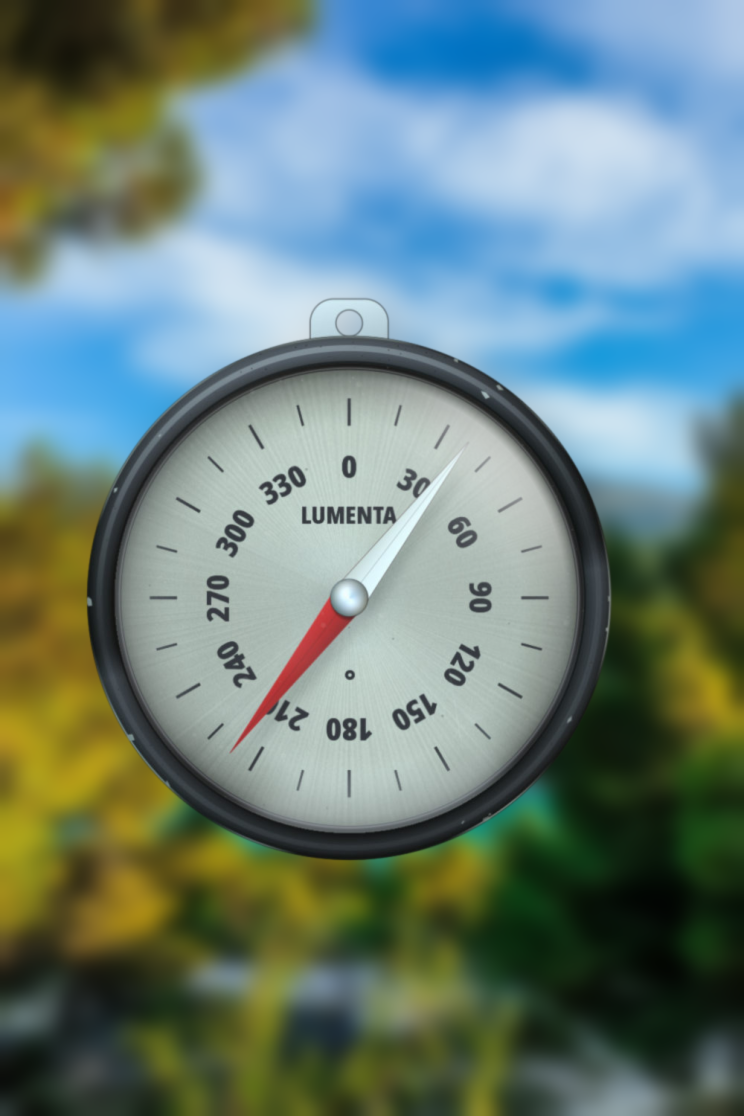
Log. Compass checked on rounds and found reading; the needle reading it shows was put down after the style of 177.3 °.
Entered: 217.5 °
